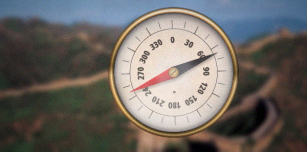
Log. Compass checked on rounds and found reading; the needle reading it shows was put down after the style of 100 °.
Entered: 247.5 °
